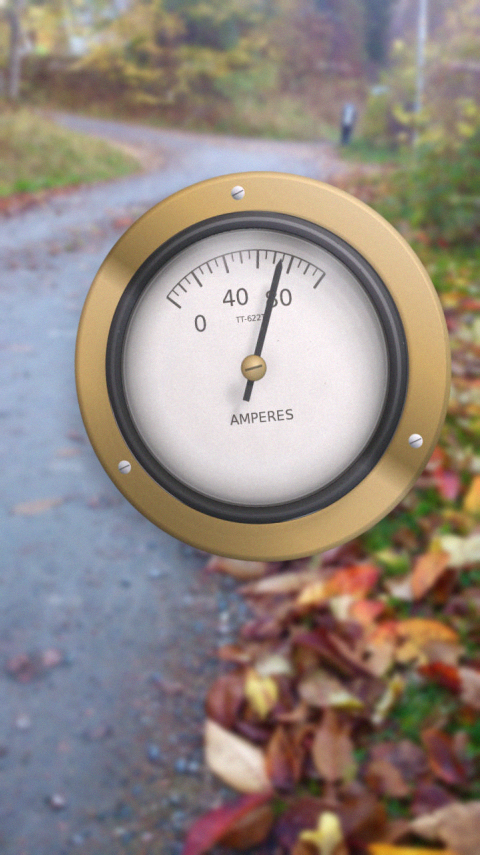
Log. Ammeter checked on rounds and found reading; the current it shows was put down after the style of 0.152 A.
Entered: 75 A
